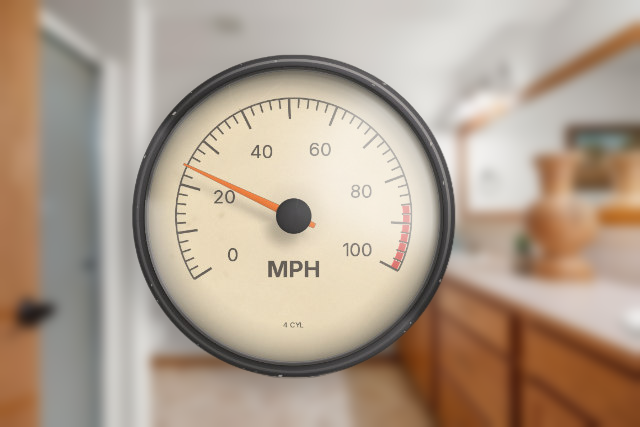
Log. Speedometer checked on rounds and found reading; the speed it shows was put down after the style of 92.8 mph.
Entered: 24 mph
